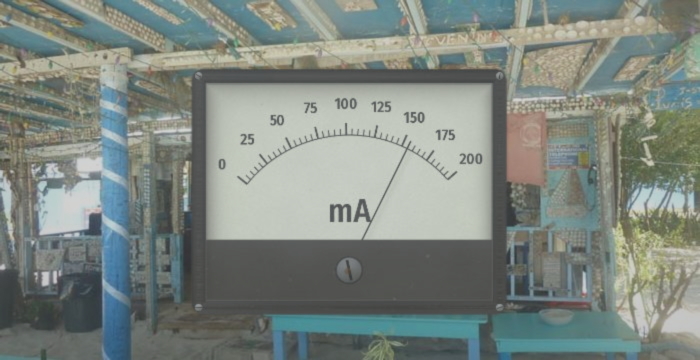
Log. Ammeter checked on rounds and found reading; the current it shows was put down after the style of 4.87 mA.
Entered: 155 mA
